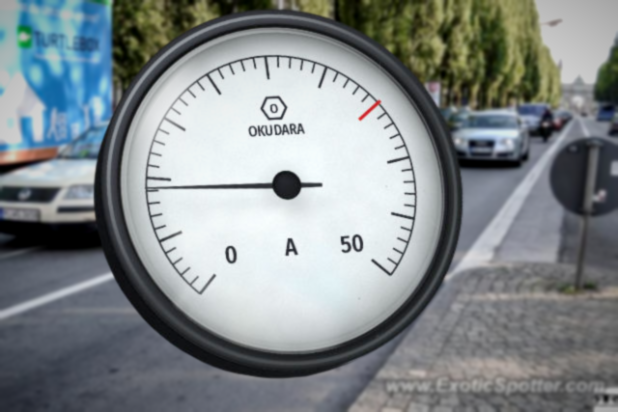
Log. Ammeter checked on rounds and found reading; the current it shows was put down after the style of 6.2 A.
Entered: 9 A
